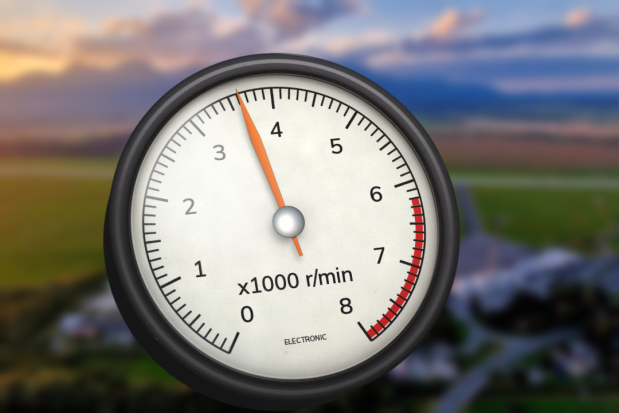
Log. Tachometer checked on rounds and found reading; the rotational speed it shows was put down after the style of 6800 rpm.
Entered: 3600 rpm
